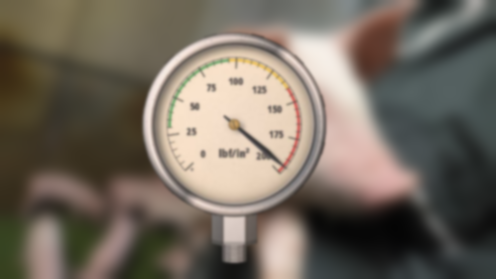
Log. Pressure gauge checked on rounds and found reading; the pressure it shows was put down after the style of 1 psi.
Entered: 195 psi
